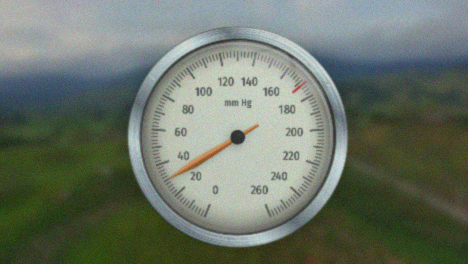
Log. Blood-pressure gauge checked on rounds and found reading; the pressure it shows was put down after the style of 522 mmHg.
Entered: 30 mmHg
